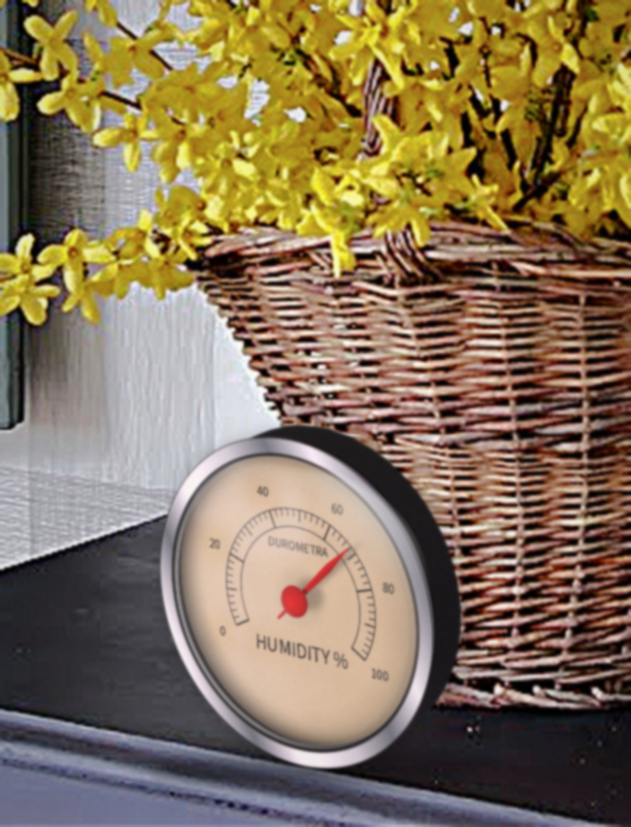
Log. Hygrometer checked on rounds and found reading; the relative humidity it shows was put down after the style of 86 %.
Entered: 68 %
